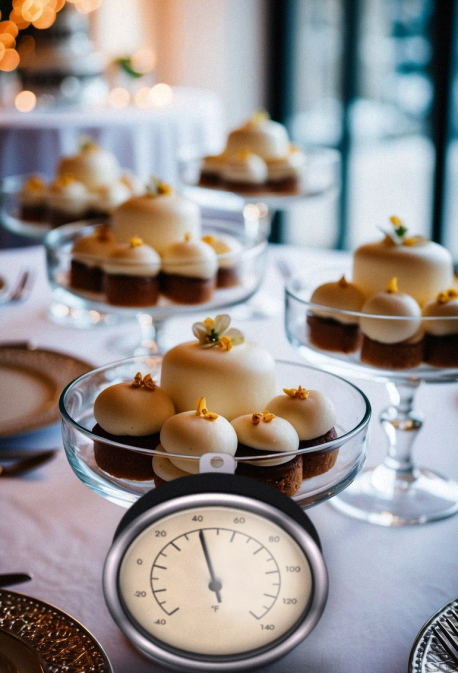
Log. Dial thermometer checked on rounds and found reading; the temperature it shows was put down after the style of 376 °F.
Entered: 40 °F
